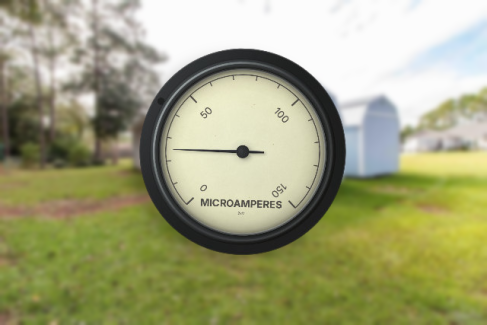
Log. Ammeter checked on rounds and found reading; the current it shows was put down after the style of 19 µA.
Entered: 25 µA
